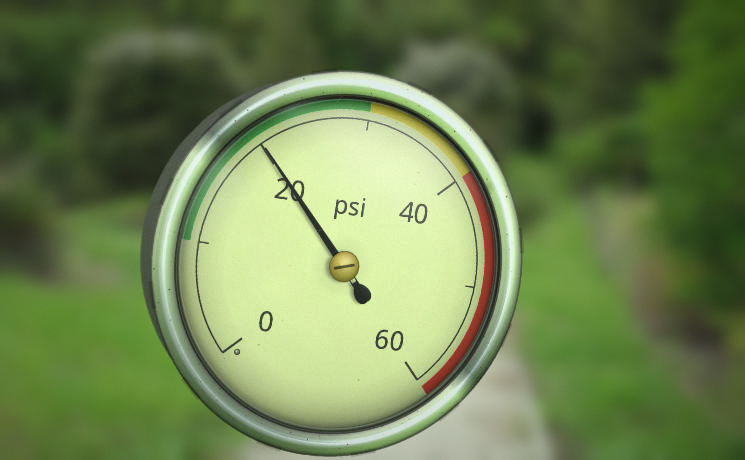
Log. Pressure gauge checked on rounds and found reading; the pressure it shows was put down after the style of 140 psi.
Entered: 20 psi
